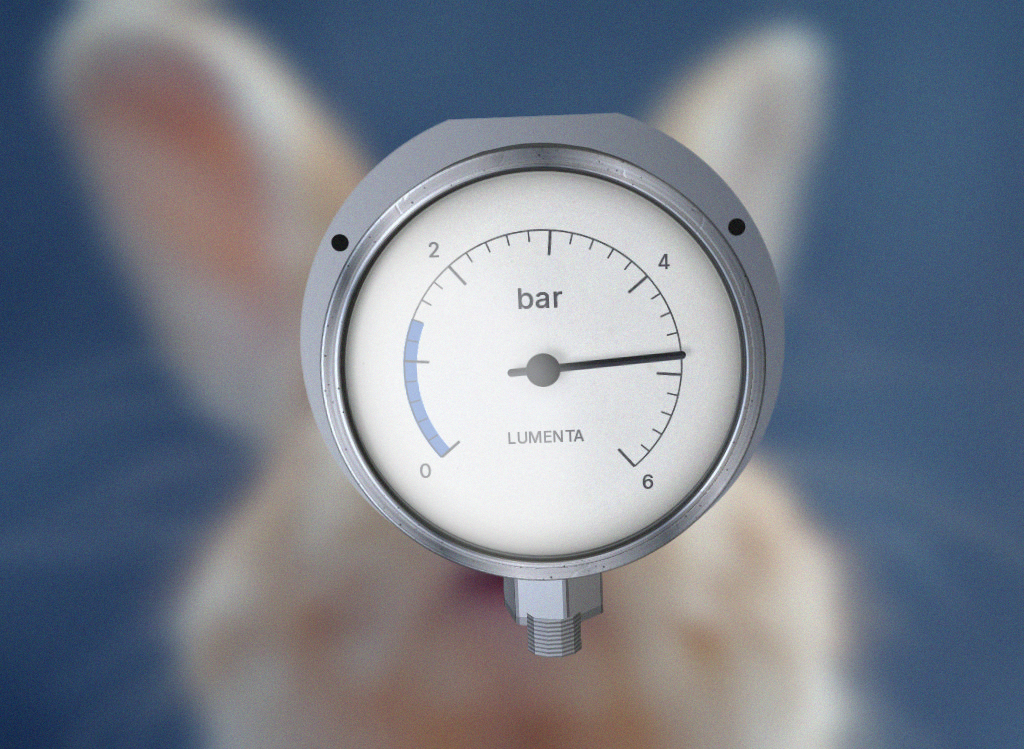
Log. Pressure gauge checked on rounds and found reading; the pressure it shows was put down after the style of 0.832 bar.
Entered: 4.8 bar
